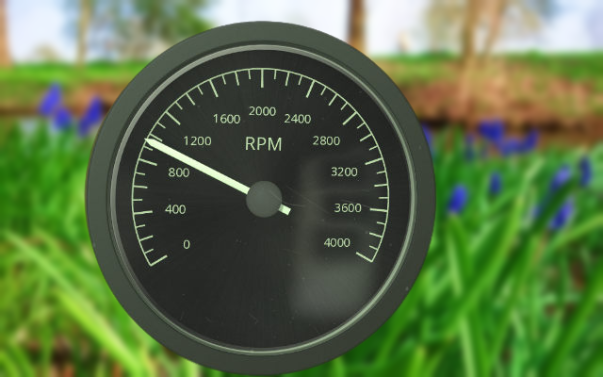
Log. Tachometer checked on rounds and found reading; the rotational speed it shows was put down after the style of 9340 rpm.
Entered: 950 rpm
